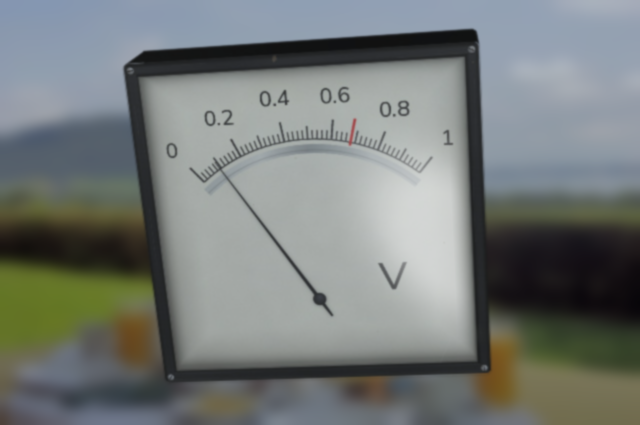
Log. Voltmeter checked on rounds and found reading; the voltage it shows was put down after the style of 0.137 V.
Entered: 0.1 V
